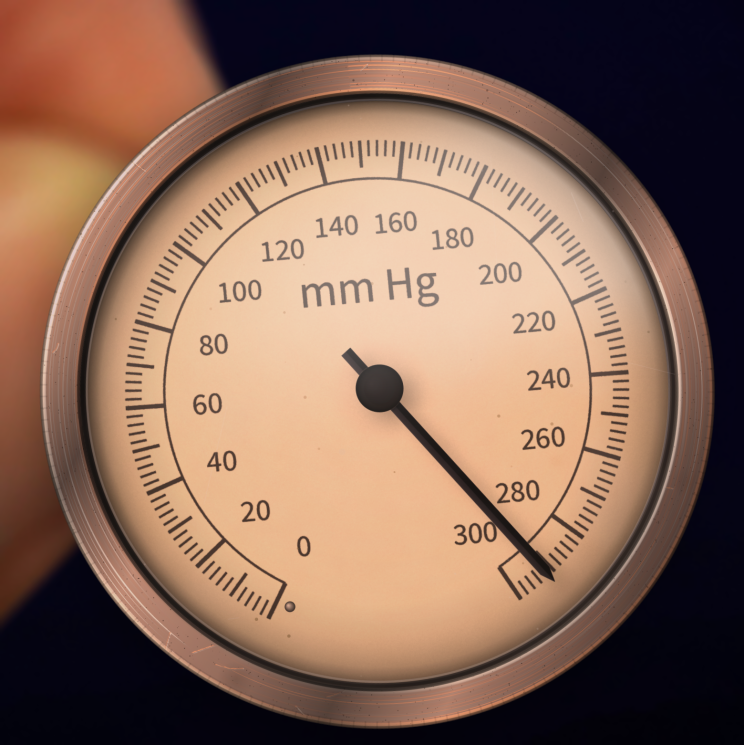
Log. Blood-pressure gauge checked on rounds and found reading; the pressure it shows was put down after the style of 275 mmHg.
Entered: 292 mmHg
